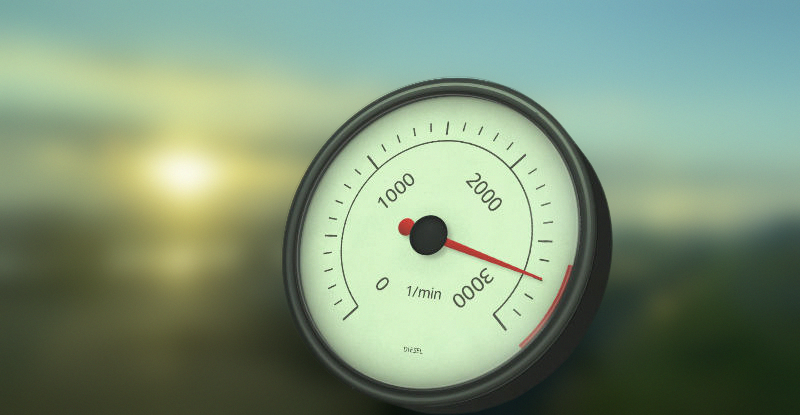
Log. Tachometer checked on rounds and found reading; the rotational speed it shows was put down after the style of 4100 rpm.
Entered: 2700 rpm
